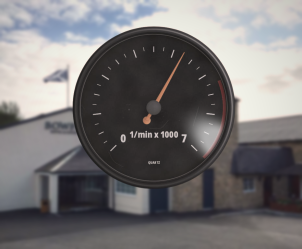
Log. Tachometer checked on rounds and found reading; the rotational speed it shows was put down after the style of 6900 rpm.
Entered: 4250 rpm
